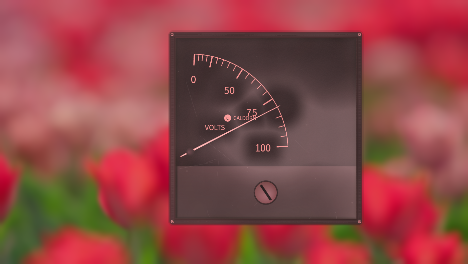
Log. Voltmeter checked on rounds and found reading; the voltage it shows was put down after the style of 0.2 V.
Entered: 80 V
